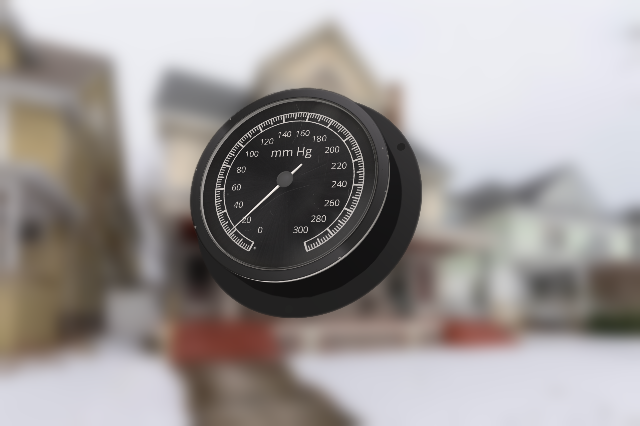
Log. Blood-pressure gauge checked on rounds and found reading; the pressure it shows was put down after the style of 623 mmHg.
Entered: 20 mmHg
